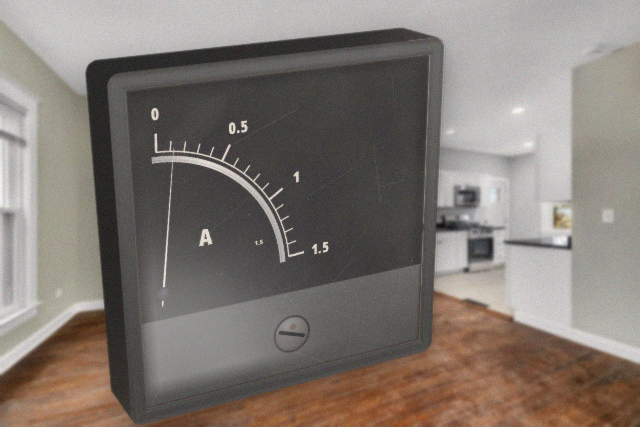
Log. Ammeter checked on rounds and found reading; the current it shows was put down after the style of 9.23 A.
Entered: 0.1 A
